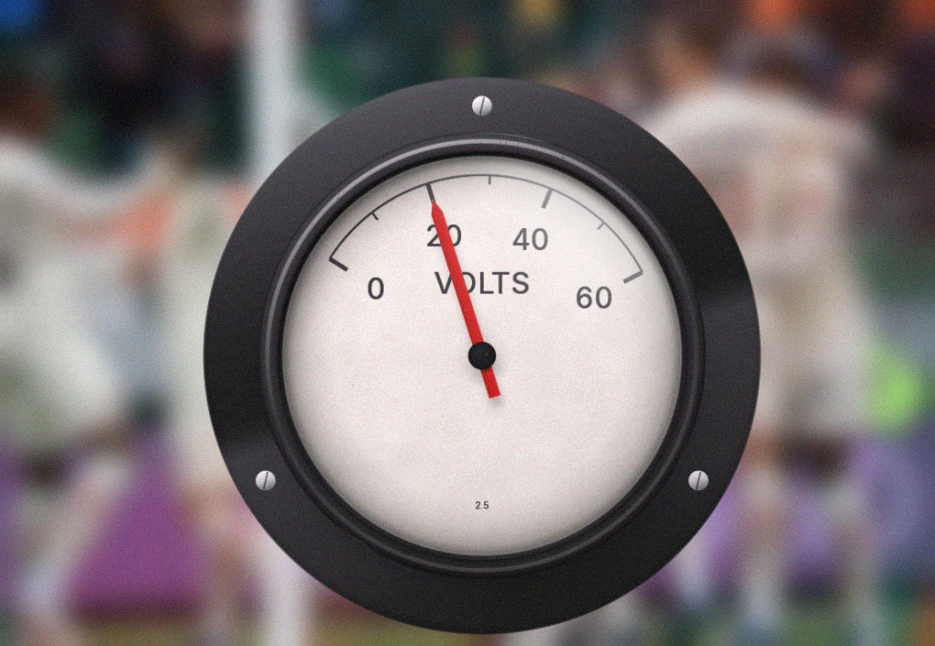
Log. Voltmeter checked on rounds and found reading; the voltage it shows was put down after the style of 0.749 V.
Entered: 20 V
